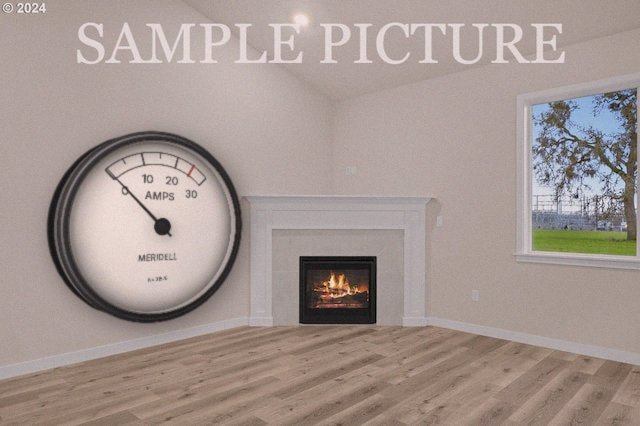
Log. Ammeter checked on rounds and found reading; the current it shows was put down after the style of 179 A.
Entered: 0 A
